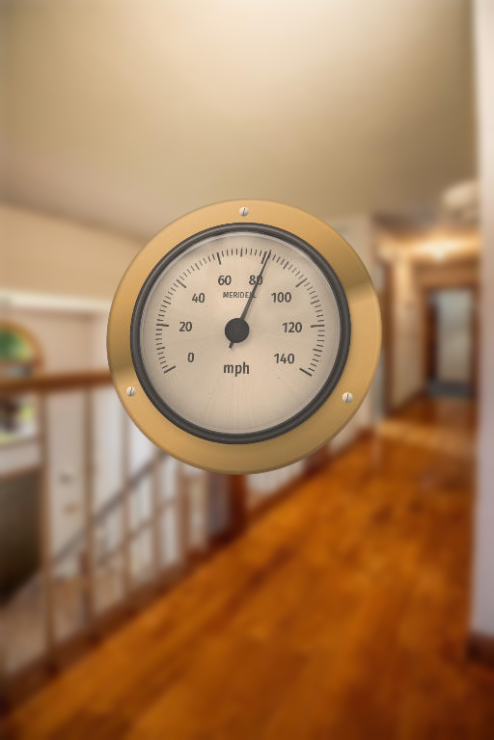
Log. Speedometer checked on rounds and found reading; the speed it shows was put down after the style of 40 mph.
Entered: 82 mph
